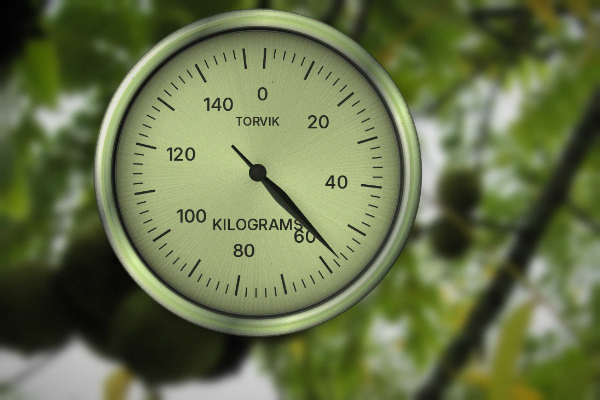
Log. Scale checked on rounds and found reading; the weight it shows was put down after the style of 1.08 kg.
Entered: 57 kg
